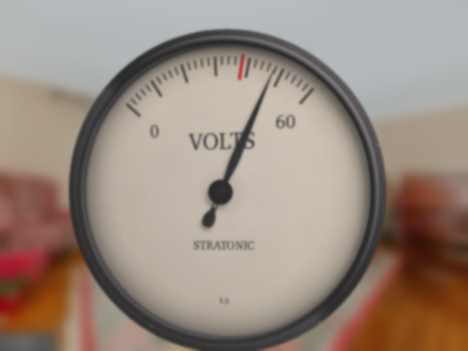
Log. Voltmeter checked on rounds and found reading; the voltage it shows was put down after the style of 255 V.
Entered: 48 V
